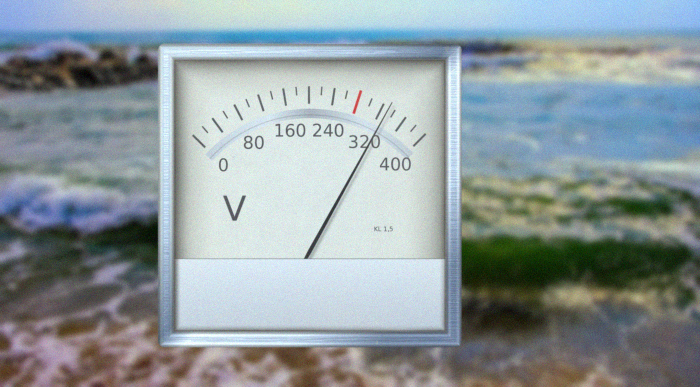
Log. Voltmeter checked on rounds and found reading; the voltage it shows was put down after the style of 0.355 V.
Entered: 330 V
